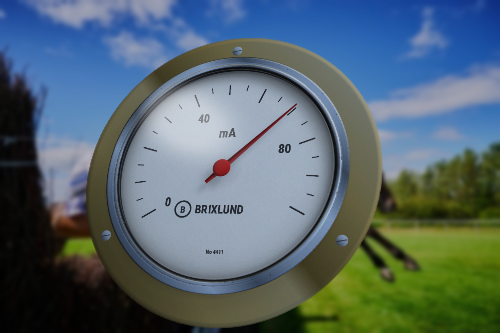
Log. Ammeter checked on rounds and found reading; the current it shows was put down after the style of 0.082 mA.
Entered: 70 mA
